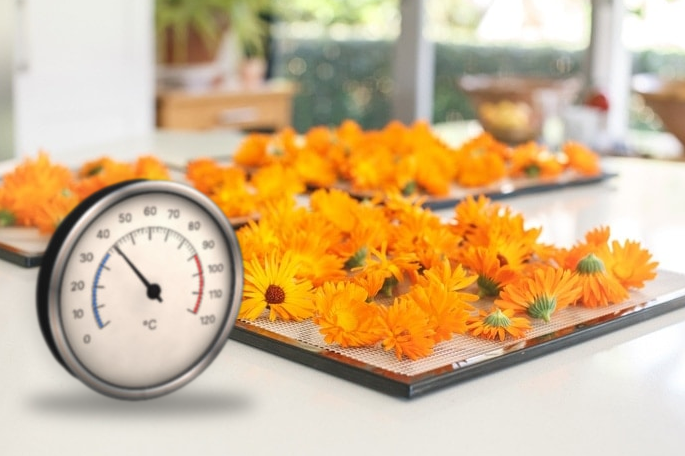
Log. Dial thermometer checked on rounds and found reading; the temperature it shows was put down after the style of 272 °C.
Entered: 40 °C
